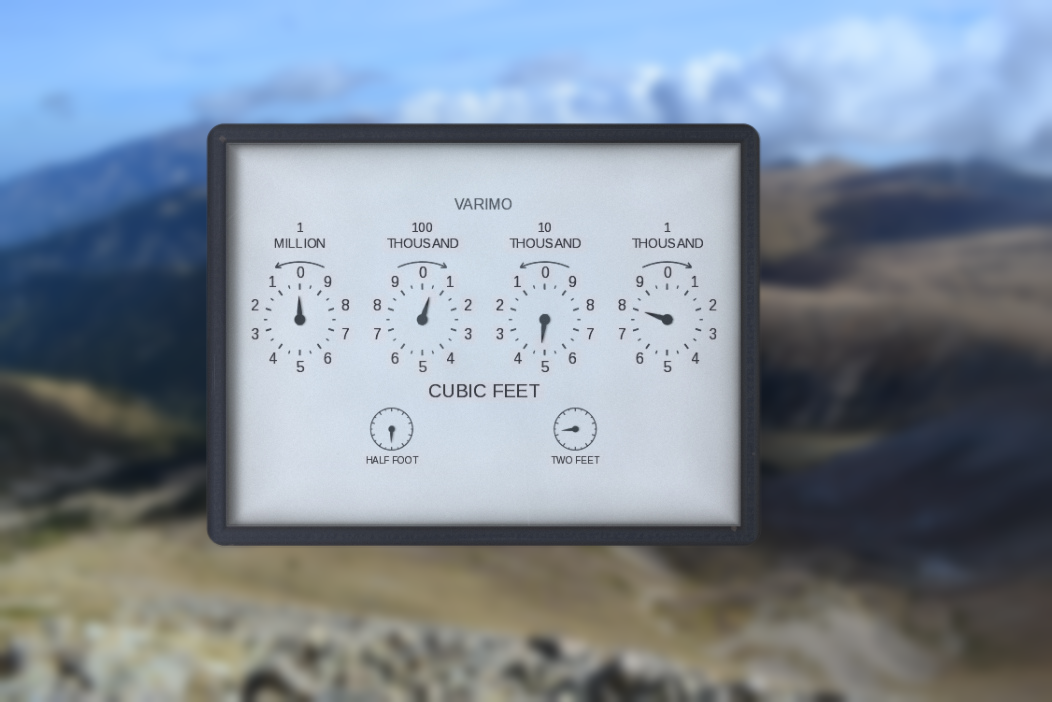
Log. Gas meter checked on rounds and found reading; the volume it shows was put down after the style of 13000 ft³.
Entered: 4800 ft³
